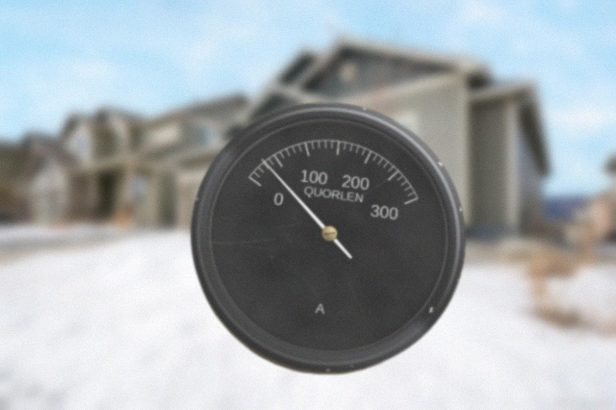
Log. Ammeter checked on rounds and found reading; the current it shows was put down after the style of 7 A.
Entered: 30 A
